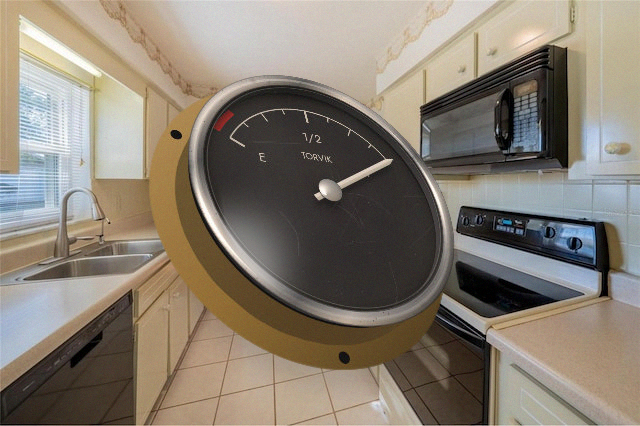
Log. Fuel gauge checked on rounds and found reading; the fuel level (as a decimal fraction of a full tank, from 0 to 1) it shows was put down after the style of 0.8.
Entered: 1
